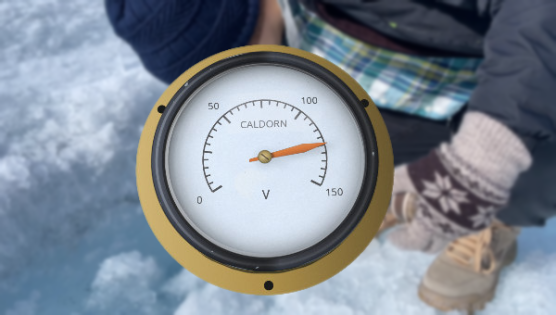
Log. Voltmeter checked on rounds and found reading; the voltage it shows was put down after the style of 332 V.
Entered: 125 V
